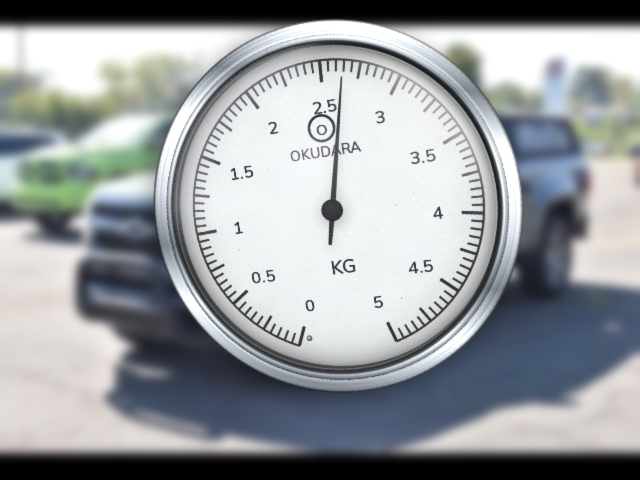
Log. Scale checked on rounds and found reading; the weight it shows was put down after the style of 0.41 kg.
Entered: 2.65 kg
